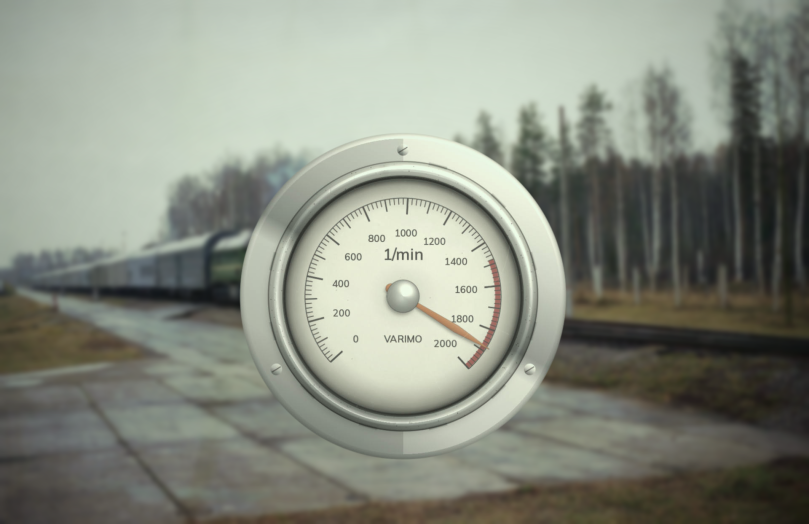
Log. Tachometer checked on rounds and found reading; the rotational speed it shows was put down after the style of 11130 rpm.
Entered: 1880 rpm
